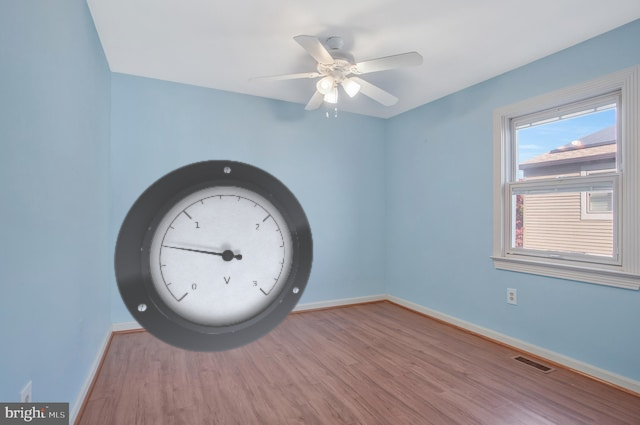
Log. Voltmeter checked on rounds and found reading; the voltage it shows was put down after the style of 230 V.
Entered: 0.6 V
